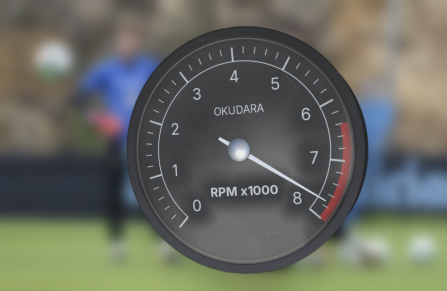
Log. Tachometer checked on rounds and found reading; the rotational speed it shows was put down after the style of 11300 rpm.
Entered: 7700 rpm
